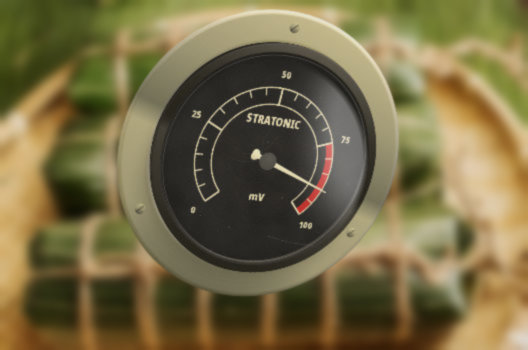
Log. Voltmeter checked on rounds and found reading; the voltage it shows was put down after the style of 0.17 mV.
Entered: 90 mV
